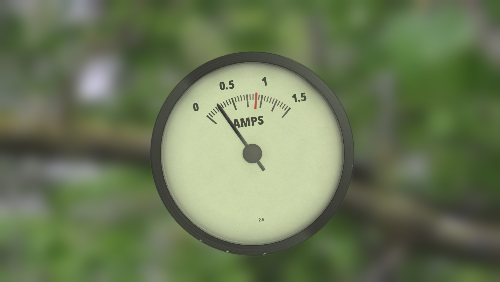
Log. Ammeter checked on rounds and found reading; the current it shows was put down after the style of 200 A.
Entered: 0.25 A
